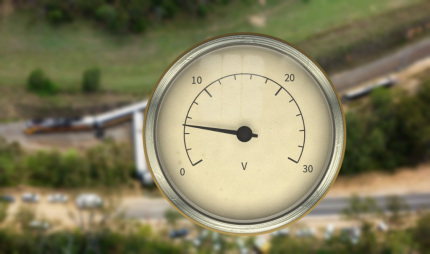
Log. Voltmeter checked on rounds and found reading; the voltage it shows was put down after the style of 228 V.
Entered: 5 V
